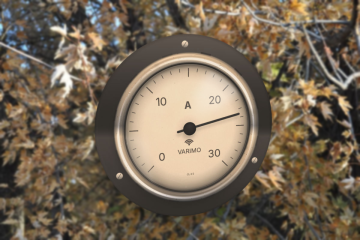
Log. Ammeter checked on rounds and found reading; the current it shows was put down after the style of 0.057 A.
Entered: 23.5 A
